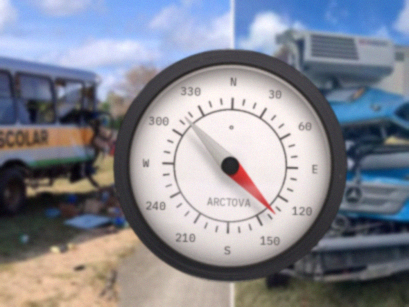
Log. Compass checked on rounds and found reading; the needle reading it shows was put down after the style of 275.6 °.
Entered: 135 °
